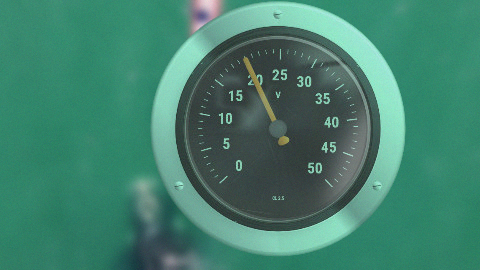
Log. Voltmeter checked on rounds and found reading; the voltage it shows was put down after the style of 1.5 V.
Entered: 20 V
